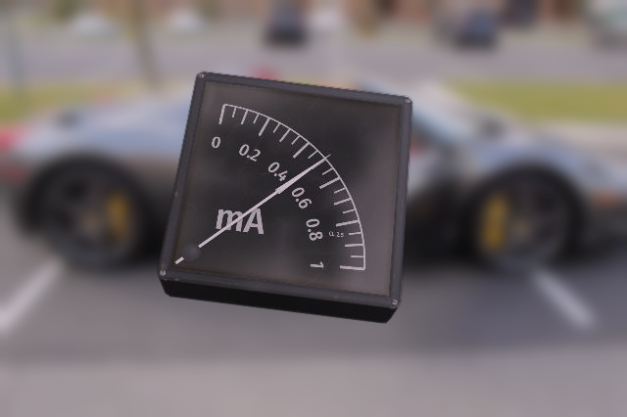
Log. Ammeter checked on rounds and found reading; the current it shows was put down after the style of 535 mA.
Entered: 0.5 mA
